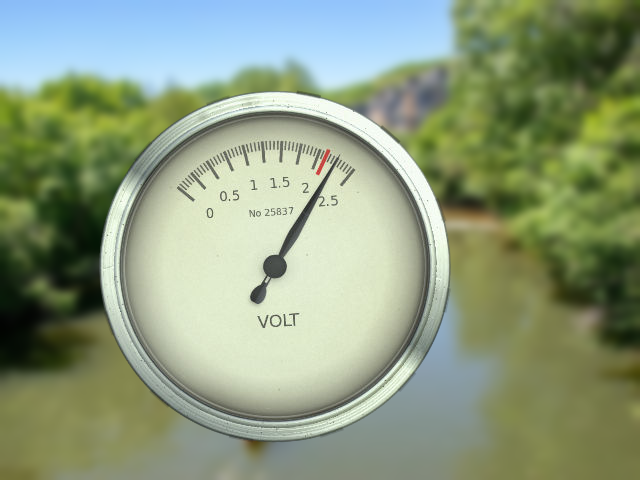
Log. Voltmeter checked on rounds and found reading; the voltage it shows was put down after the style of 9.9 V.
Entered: 2.25 V
